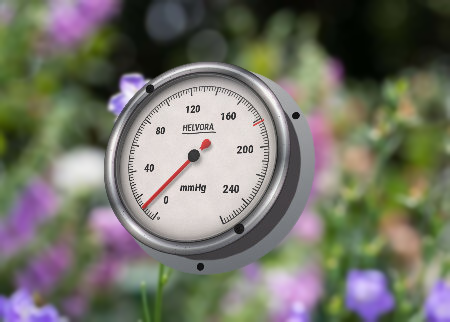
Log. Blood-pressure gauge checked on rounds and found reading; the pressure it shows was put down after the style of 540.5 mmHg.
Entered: 10 mmHg
